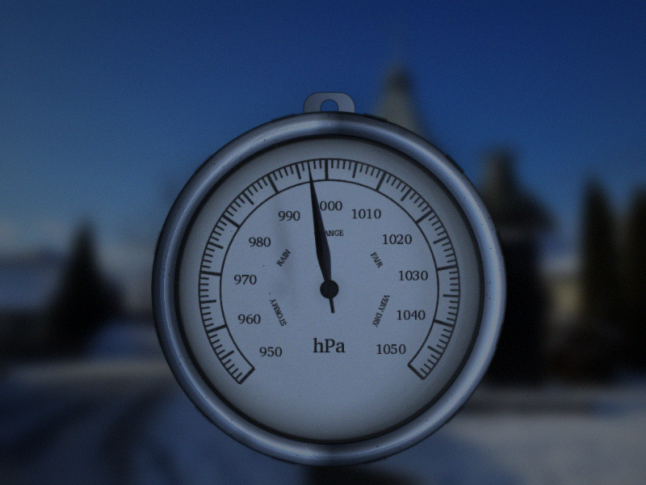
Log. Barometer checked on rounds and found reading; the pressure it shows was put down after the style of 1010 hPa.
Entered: 997 hPa
